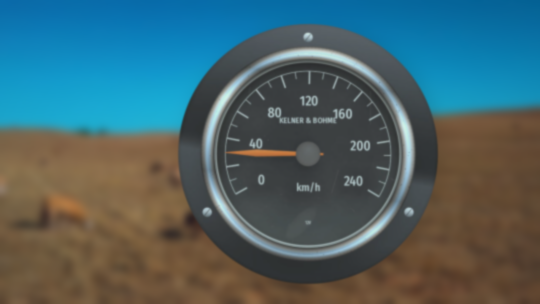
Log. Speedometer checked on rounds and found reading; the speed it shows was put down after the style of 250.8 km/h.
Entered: 30 km/h
